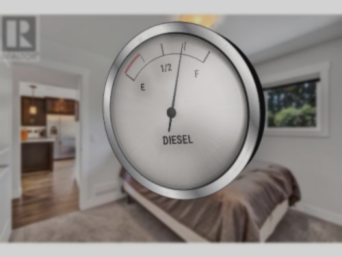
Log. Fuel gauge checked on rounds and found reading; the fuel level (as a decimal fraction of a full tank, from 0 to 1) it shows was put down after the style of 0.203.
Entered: 0.75
